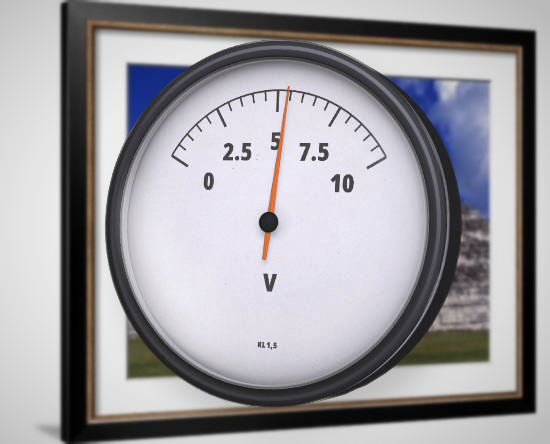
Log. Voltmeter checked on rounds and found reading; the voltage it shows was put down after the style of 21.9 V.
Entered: 5.5 V
